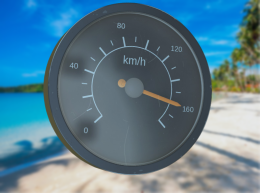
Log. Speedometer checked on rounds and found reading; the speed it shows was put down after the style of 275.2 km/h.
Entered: 160 km/h
